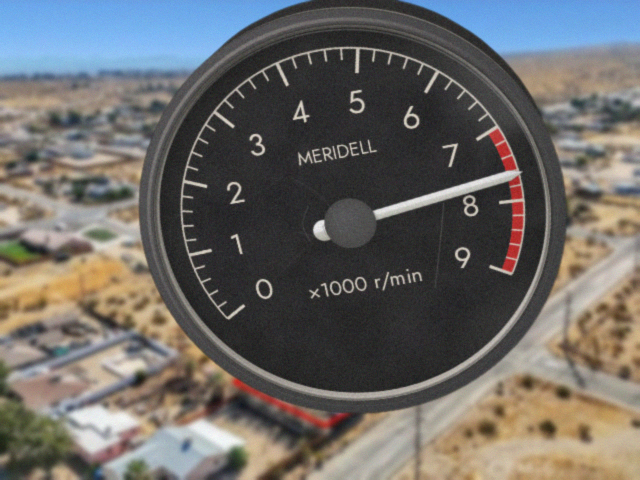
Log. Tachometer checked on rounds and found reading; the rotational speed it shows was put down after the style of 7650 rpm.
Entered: 7600 rpm
